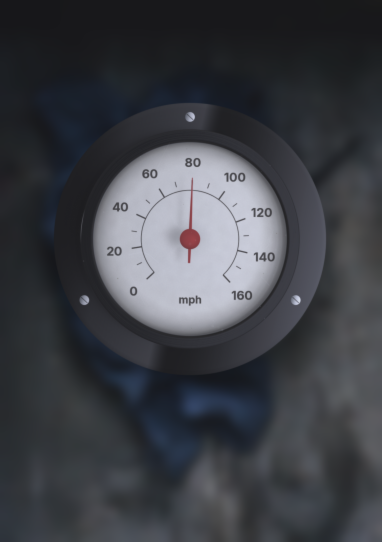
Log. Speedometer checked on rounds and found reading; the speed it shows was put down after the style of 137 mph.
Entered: 80 mph
